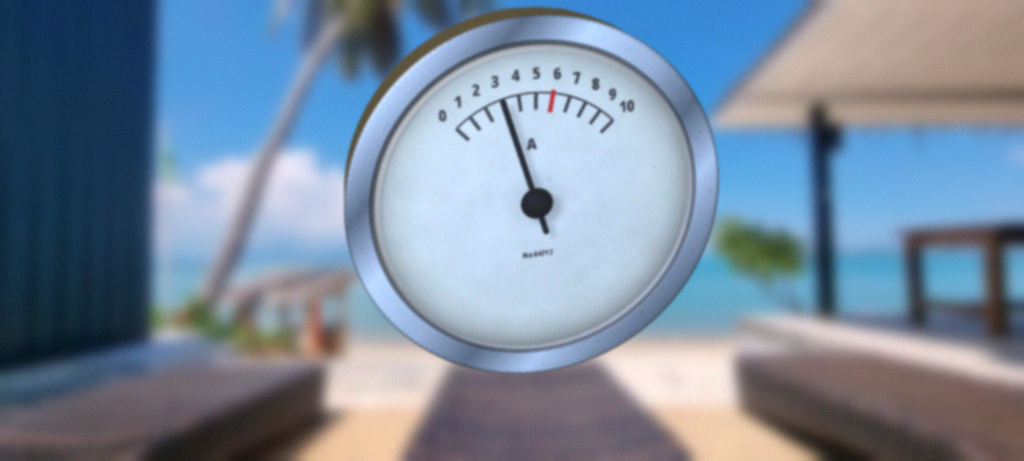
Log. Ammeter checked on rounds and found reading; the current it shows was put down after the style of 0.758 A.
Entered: 3 A
